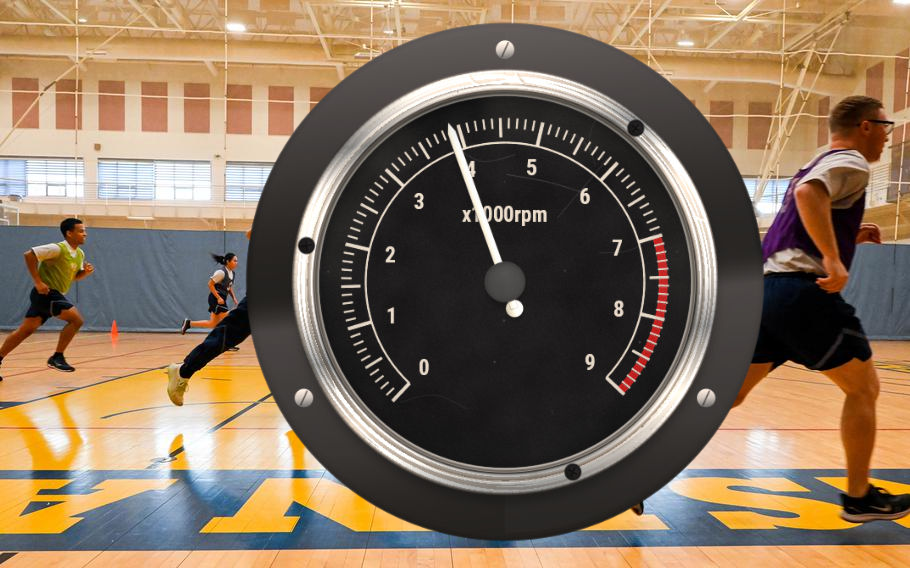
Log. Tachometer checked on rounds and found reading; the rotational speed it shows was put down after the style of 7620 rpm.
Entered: 3900 rpm
